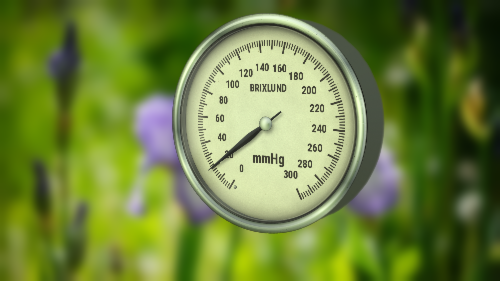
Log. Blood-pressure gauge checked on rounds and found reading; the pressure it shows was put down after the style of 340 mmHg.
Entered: 20 mmHg
